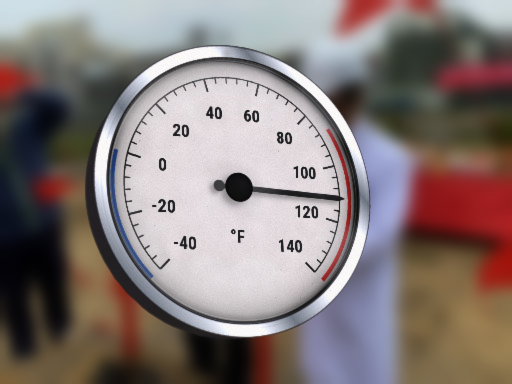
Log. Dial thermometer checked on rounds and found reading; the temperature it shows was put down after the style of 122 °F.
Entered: 112 °F
